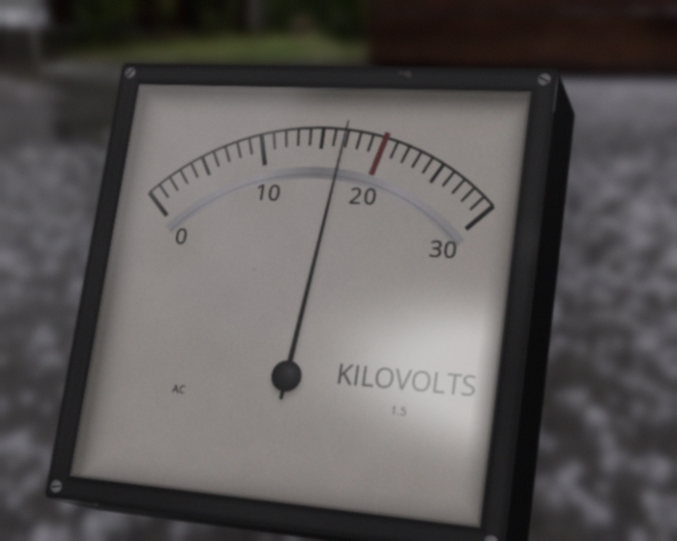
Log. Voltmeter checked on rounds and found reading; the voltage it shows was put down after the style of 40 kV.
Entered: 17 kV
